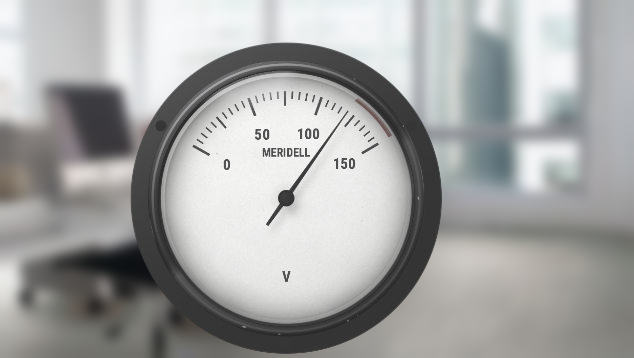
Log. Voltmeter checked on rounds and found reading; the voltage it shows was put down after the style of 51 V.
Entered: 120 V
